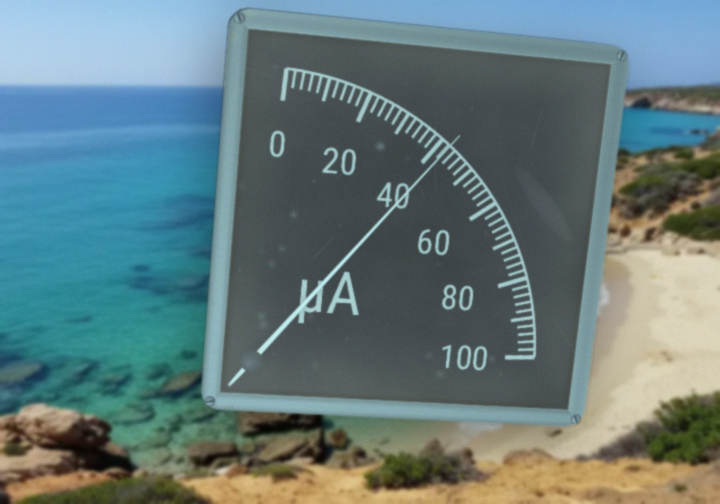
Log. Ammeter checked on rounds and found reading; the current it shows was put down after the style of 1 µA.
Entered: 42 µA
